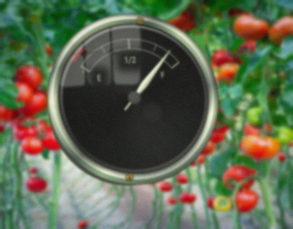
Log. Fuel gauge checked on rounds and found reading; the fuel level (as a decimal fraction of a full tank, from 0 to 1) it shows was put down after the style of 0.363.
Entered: 0.875
